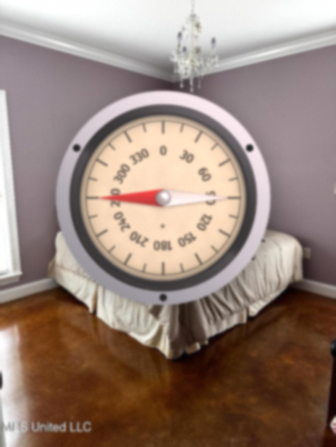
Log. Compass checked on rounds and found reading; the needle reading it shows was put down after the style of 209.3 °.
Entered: 270 °
